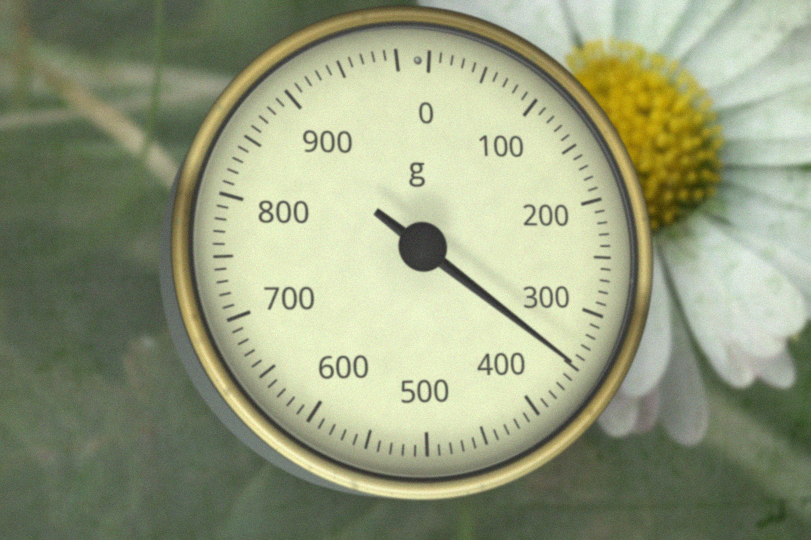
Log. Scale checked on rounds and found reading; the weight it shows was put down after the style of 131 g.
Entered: 350 g
